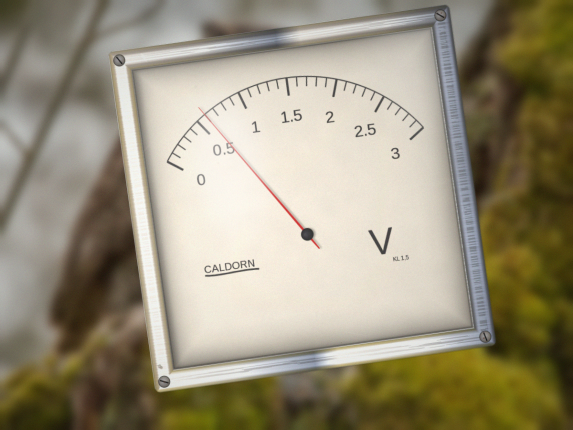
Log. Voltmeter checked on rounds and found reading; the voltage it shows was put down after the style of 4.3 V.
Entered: 0.6 V
